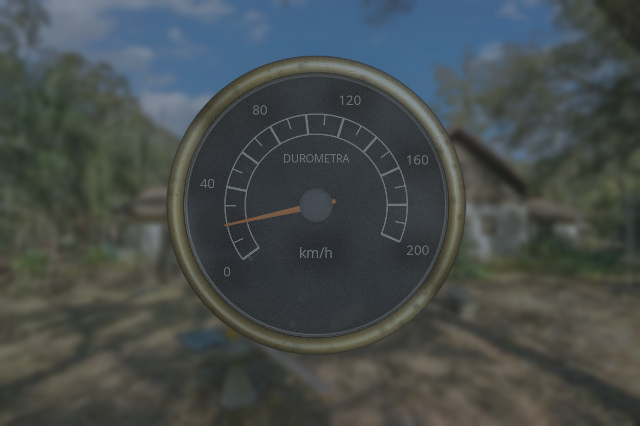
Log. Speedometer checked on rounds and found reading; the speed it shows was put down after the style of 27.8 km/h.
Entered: 20 km/h
